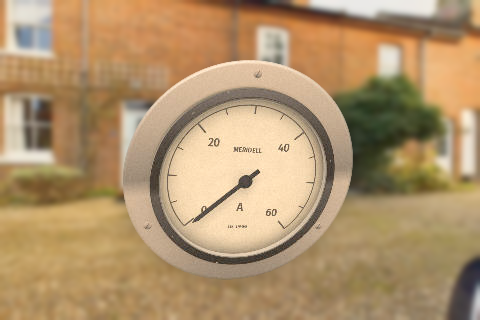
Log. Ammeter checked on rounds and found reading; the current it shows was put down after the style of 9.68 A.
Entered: 0 A
